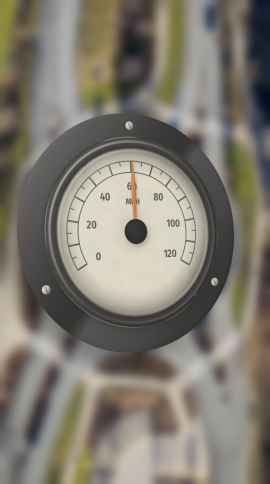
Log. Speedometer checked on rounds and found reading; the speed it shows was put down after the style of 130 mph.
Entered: 60 mph
